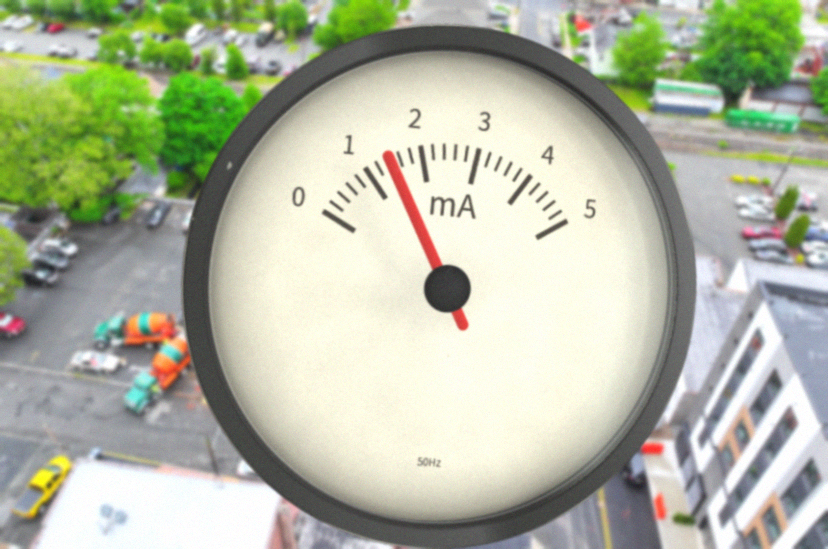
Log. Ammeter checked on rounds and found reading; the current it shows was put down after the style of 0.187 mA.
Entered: 1.4 mA
